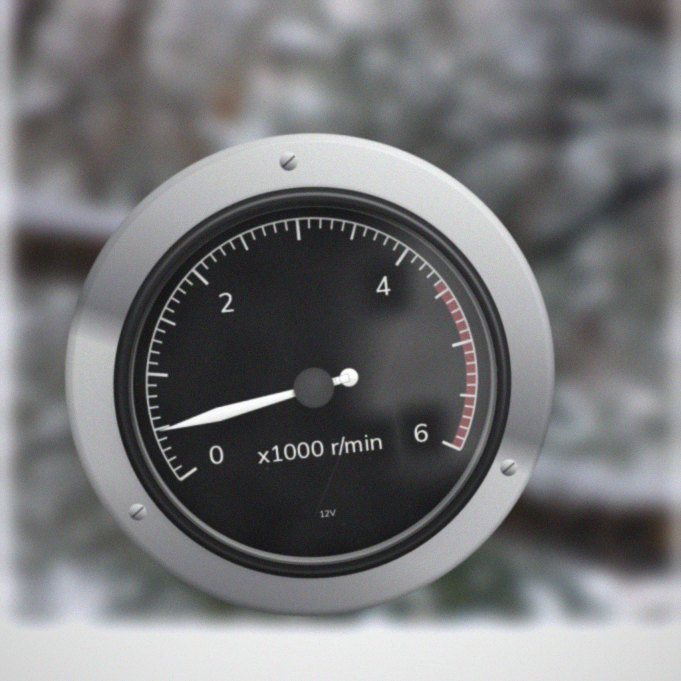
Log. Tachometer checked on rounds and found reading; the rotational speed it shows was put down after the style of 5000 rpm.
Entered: 500 rpm
